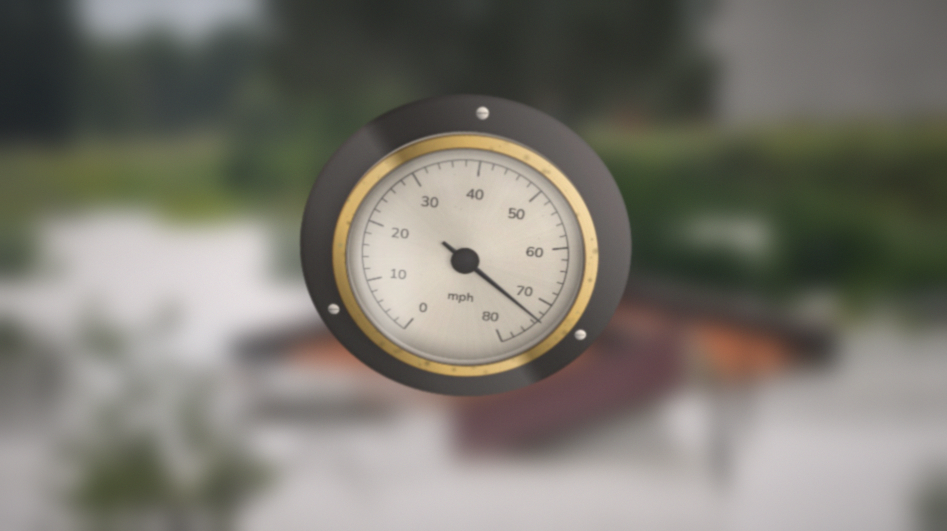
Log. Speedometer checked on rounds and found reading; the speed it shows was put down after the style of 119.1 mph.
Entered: 73 mph
